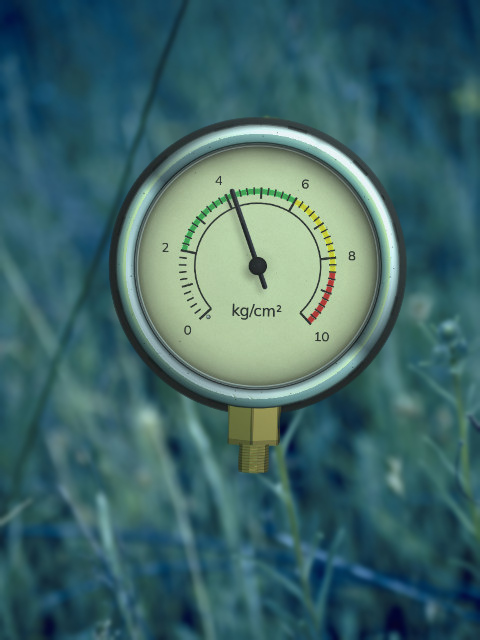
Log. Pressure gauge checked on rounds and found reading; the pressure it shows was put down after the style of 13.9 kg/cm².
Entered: 4.2 kg/cm²
